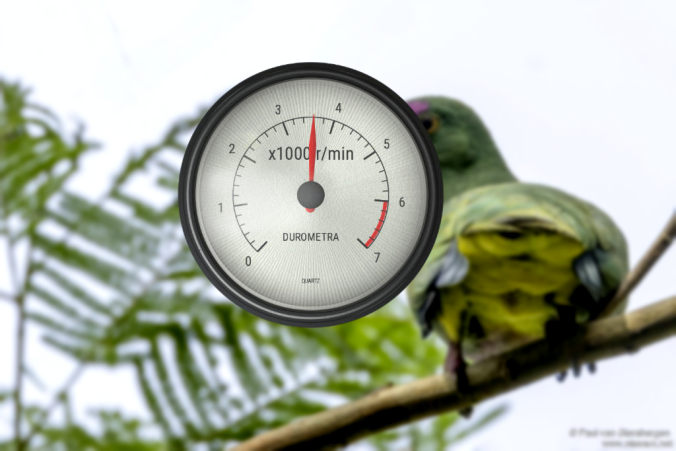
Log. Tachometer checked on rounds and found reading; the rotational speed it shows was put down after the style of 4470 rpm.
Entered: 3600 rpm
